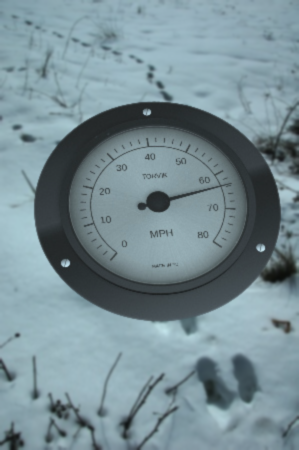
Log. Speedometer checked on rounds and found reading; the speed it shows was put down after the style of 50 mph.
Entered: 64 mph
